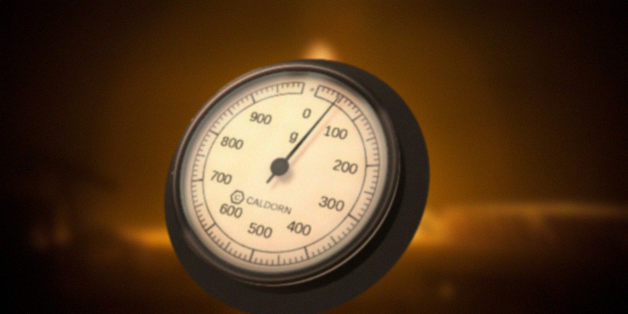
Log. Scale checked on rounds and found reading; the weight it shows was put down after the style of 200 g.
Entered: 50 g
